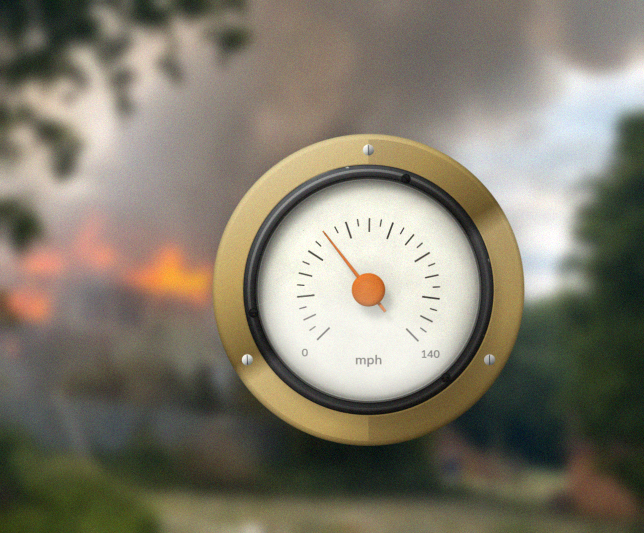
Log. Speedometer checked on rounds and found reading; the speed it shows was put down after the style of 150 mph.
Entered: 50 mph
